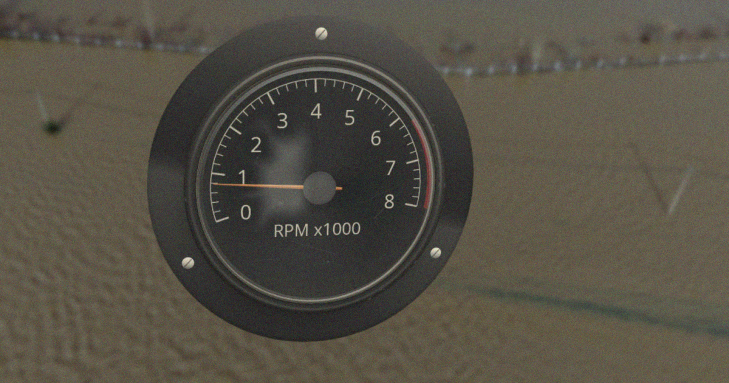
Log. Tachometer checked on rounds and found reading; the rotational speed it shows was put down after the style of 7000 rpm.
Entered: 800 rpm
